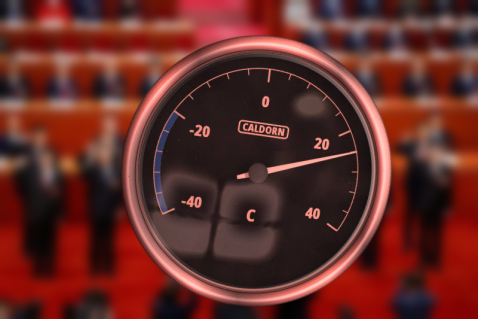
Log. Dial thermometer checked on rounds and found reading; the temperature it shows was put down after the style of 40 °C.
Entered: 24 °C
